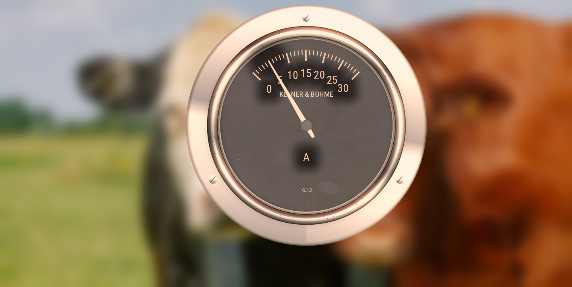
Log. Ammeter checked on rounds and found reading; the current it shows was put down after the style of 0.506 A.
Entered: 5 A
